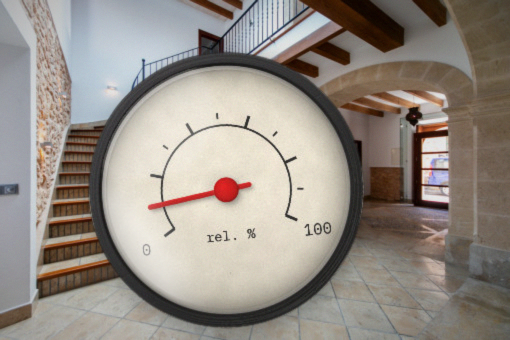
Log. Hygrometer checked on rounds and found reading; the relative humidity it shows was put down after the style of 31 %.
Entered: 10 %
